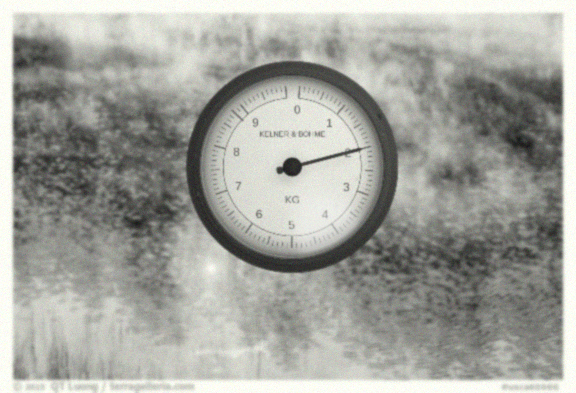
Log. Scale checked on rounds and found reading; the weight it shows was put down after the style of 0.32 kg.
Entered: 2 kg
